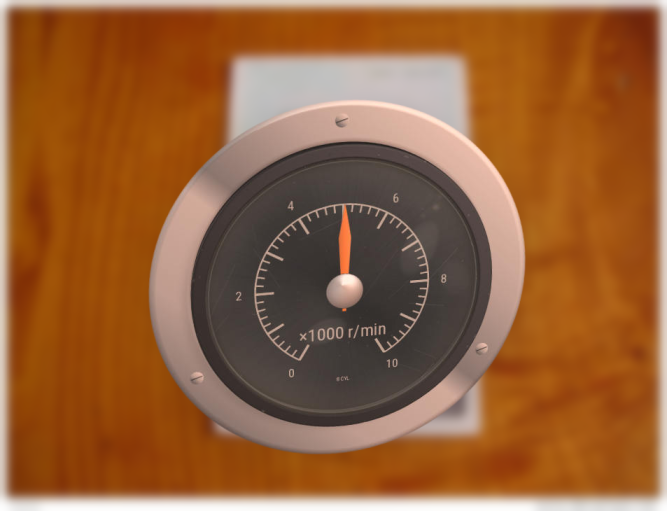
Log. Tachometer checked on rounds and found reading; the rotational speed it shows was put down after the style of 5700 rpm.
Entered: 5000 rpm
